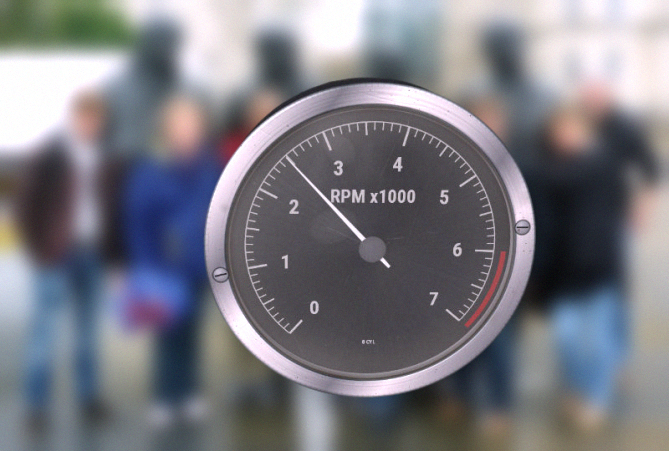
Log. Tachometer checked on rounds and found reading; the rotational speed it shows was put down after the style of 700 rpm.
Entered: 2500 rpm
